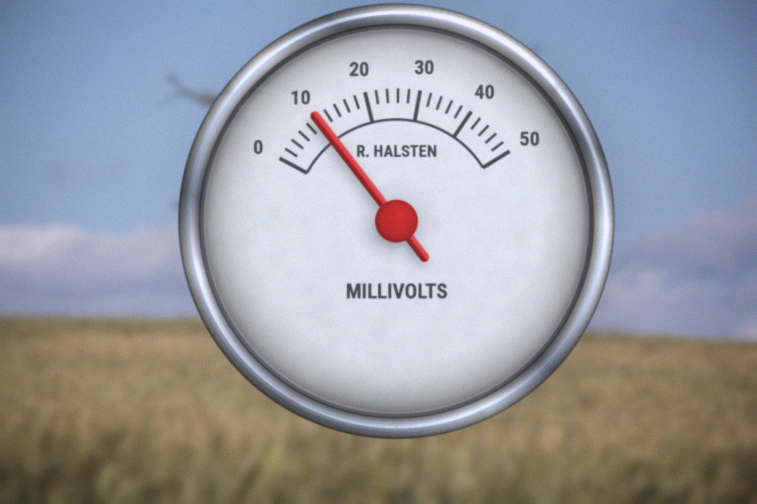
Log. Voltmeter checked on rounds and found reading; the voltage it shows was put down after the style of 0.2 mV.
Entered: 10 mV
